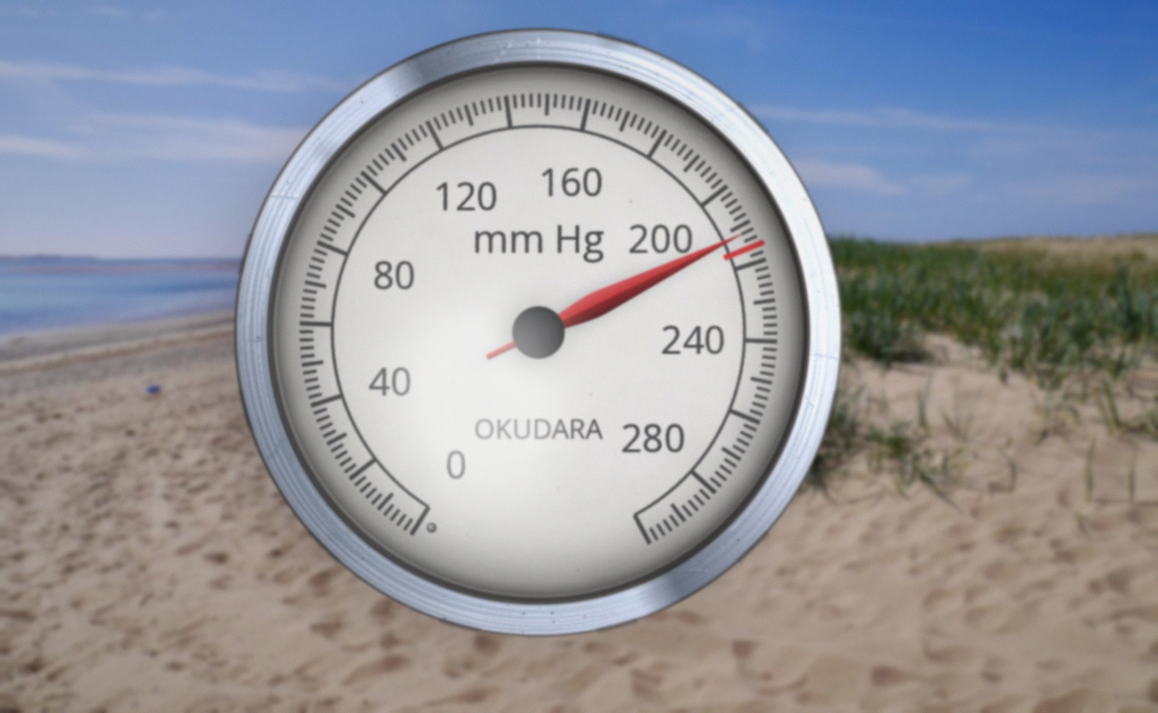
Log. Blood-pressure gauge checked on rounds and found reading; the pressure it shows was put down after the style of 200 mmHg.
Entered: 212 mmHg
